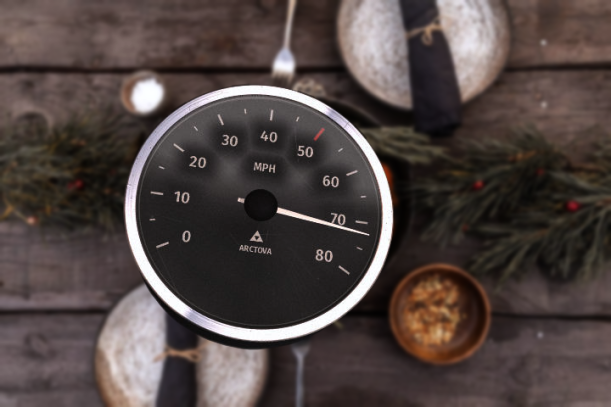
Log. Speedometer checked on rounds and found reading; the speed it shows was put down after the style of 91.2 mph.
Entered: 72.5 mph
